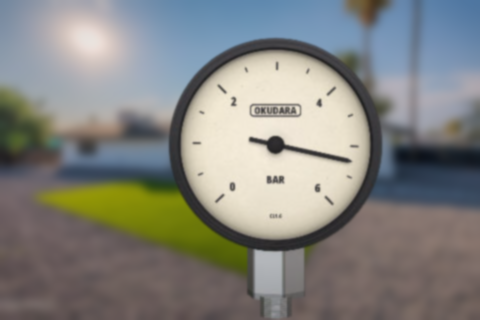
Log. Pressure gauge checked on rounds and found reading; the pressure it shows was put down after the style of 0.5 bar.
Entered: 5.25 bar
